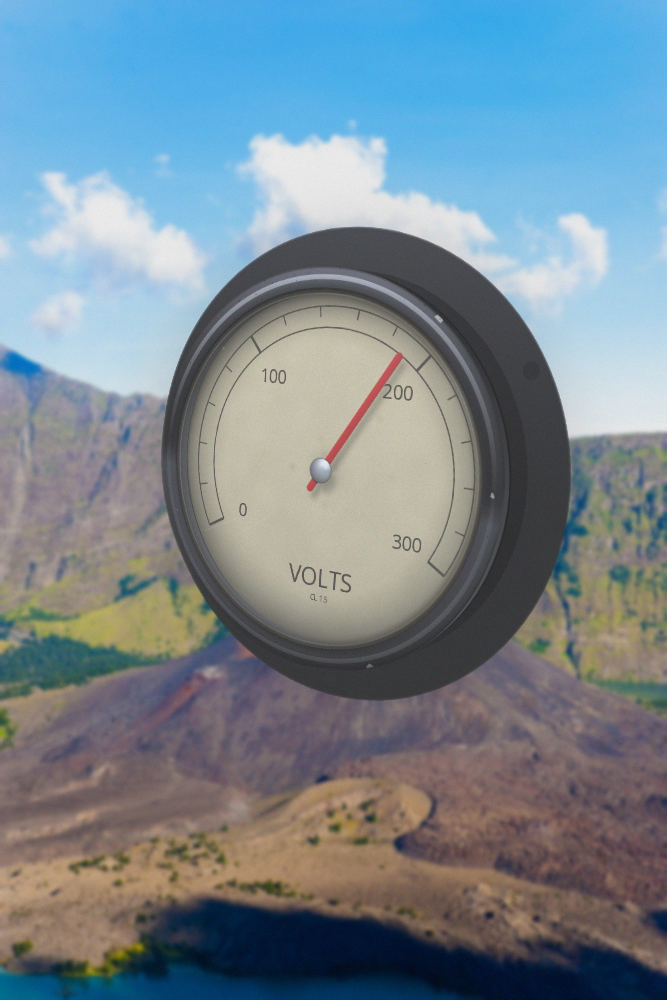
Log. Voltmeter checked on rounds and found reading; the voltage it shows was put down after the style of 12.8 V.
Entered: 190 V
